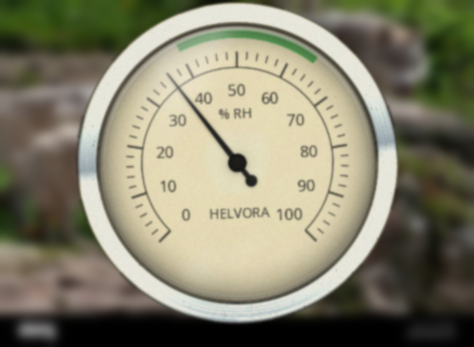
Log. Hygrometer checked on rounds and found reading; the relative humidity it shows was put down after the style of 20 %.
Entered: 36 %
